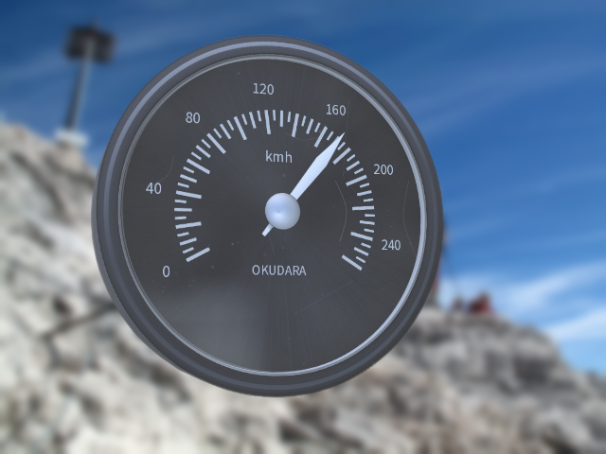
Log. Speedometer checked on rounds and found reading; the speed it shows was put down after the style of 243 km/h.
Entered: 170 km/h
